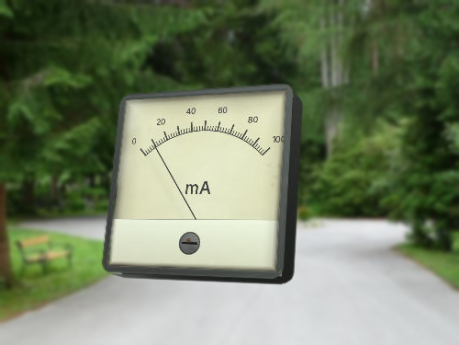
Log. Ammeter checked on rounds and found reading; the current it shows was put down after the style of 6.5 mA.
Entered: 10 mA
